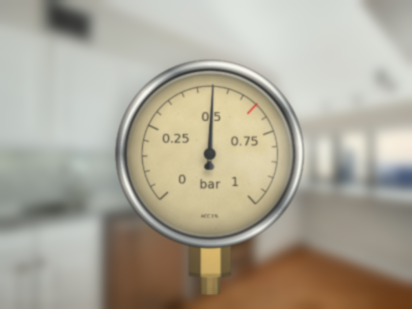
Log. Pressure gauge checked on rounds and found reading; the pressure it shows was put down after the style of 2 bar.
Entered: 0.5 bar
